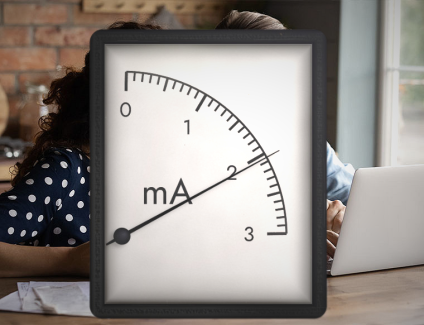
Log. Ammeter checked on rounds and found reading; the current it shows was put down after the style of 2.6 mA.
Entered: 2.05 mA
